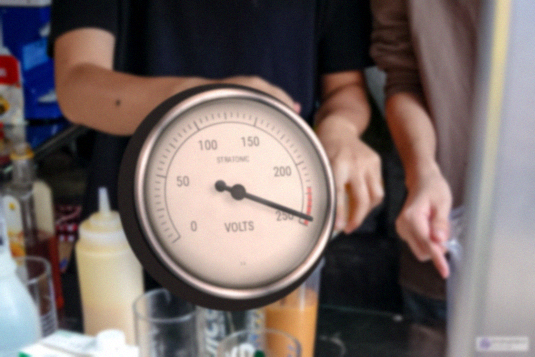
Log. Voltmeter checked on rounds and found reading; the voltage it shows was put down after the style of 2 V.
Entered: 245 V
